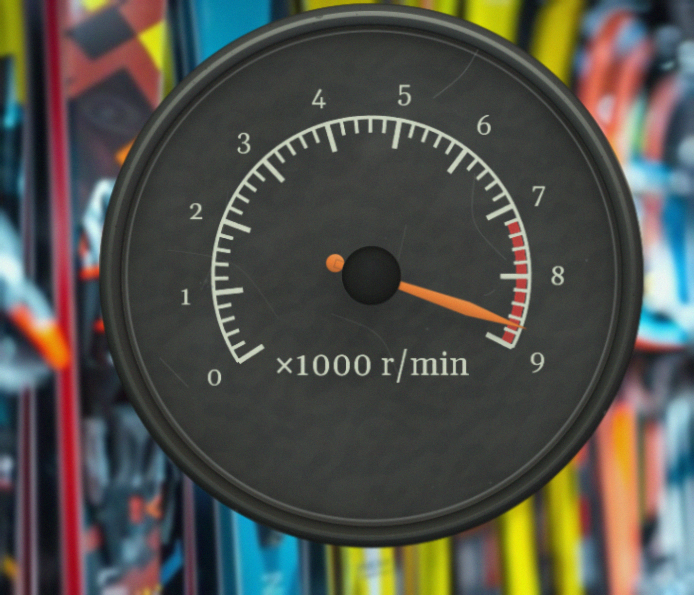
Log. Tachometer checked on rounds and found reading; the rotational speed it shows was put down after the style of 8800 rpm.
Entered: 8700 rpm
